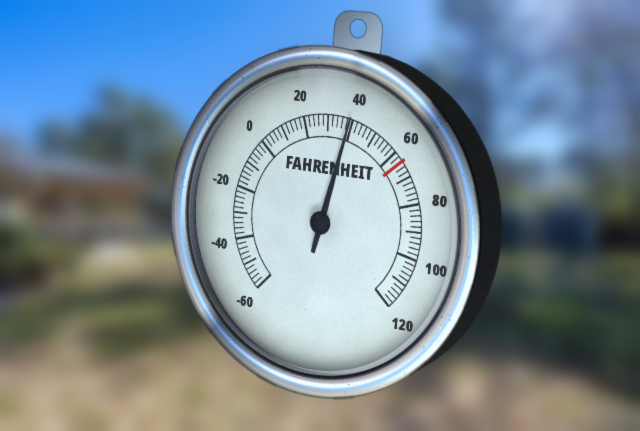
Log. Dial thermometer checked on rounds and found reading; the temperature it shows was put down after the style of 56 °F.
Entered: 40 °F
